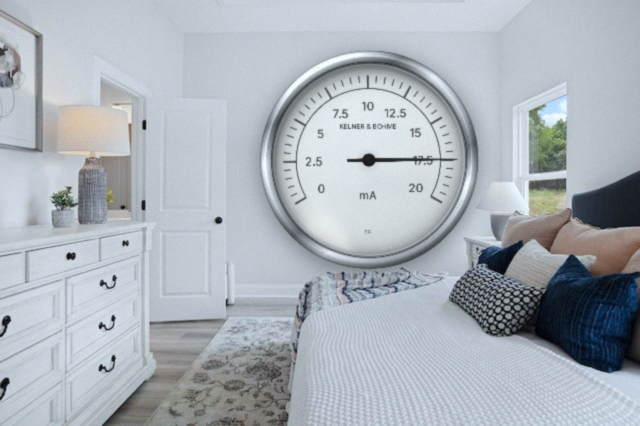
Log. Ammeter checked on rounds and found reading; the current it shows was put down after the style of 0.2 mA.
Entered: 17.5 mA
